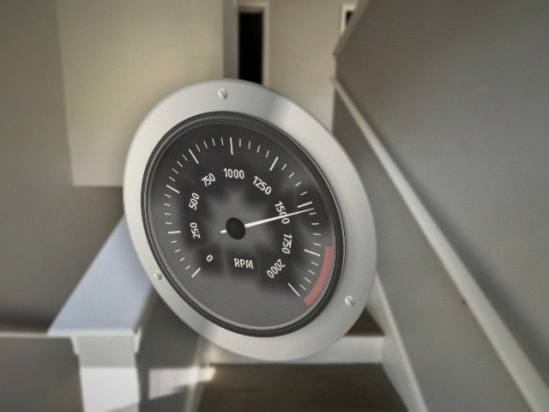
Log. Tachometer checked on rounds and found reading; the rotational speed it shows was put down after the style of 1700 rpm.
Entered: 1525 rpm
